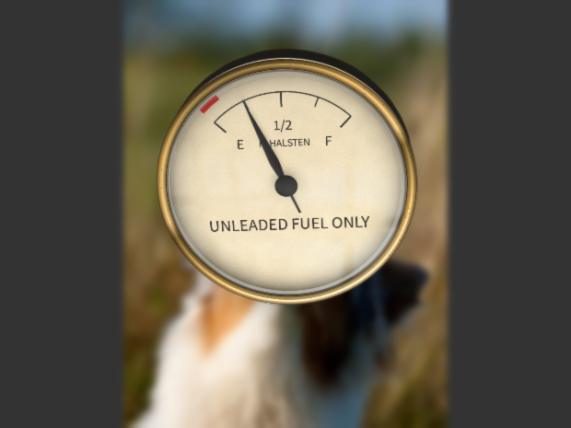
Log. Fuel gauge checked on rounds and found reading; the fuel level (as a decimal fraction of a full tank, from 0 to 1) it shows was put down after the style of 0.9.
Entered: 0.25
